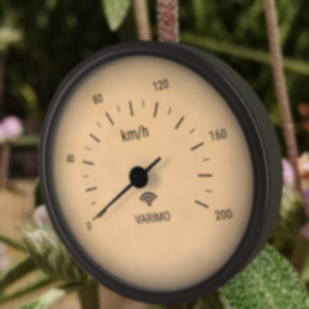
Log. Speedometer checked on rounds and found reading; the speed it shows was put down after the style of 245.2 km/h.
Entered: 0 km/h
